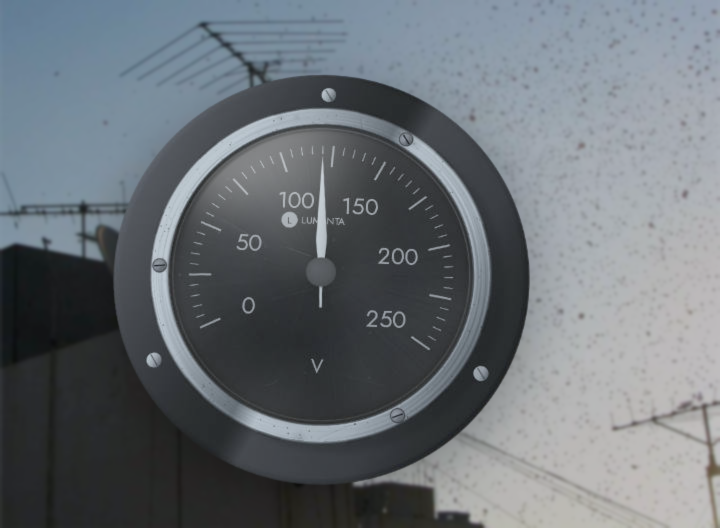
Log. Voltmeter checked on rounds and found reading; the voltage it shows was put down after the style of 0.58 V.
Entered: 120 V
